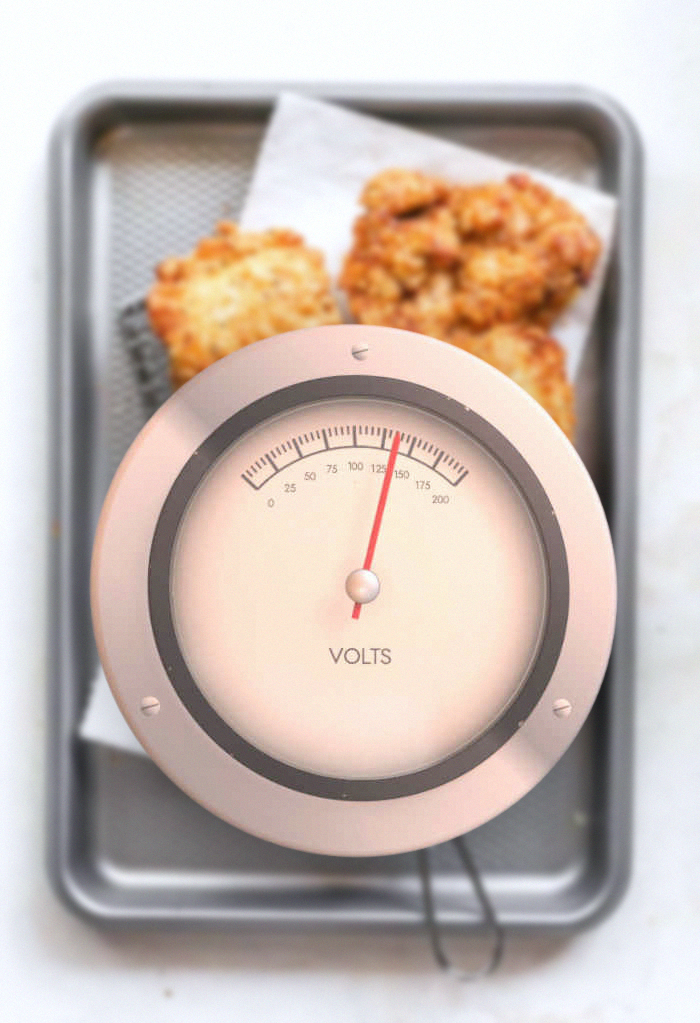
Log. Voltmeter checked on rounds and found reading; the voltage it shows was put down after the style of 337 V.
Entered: 135 V
